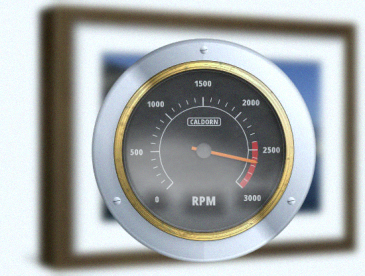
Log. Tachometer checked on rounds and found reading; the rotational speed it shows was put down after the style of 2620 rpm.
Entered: 2650 rpm
